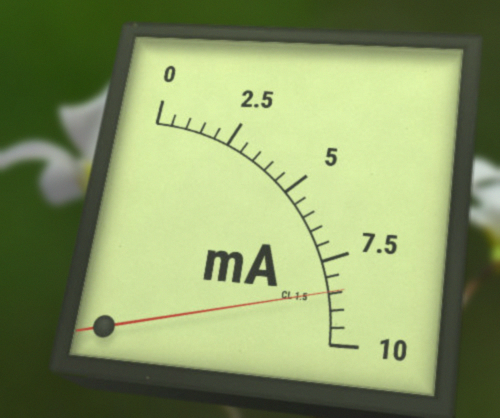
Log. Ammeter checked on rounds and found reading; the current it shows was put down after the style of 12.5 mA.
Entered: 8.5 mA
